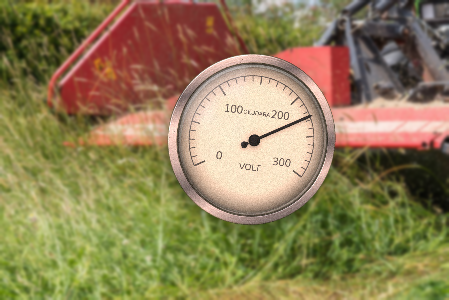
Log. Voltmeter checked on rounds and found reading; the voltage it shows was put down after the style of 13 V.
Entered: 225 V
